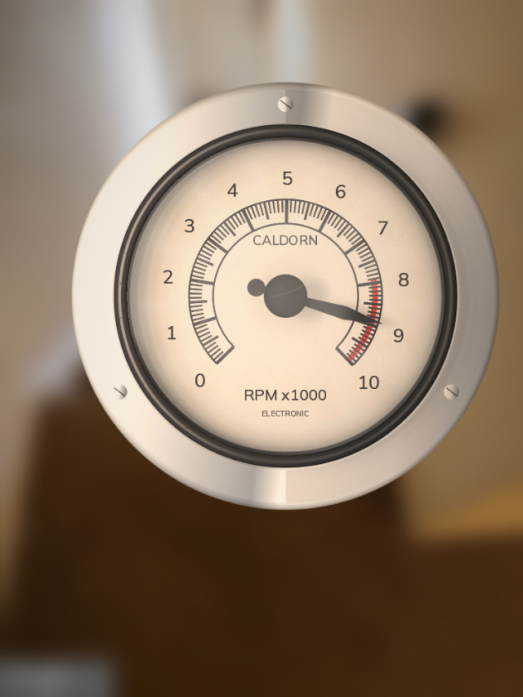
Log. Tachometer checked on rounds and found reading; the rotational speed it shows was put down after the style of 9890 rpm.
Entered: 8900 rpm
